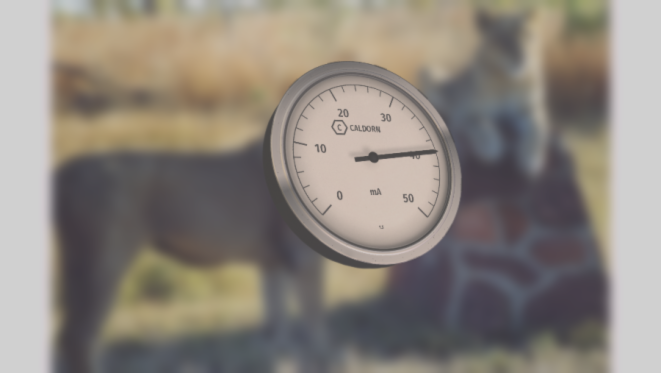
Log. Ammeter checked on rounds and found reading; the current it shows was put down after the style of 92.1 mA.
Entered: 40 mA
